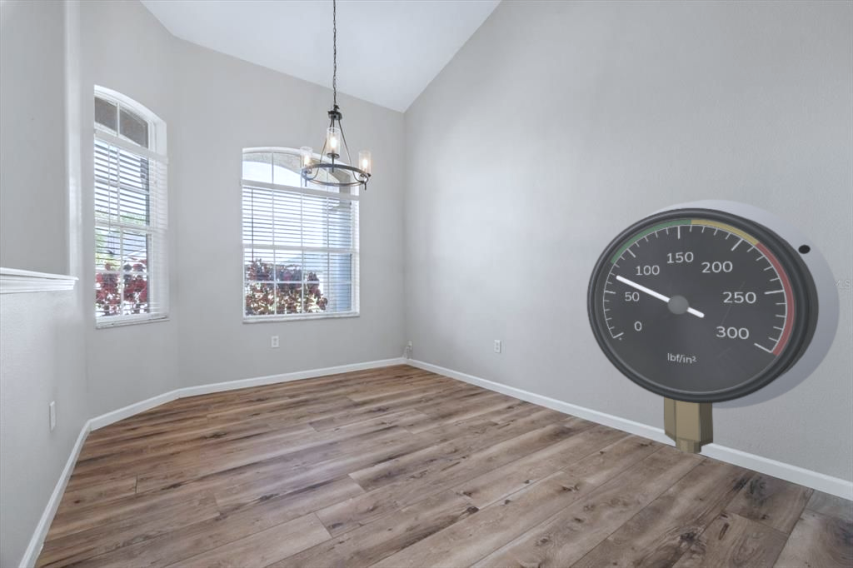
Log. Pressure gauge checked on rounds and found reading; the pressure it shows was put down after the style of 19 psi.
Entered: 70 psi
